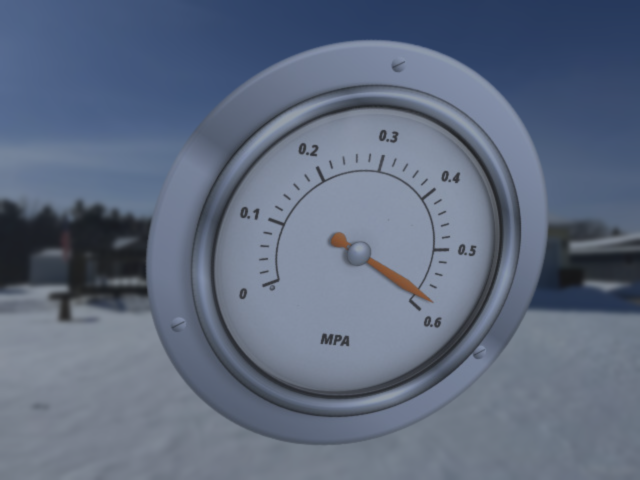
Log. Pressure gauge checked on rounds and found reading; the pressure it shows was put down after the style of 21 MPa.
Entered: 0.58 MPa
